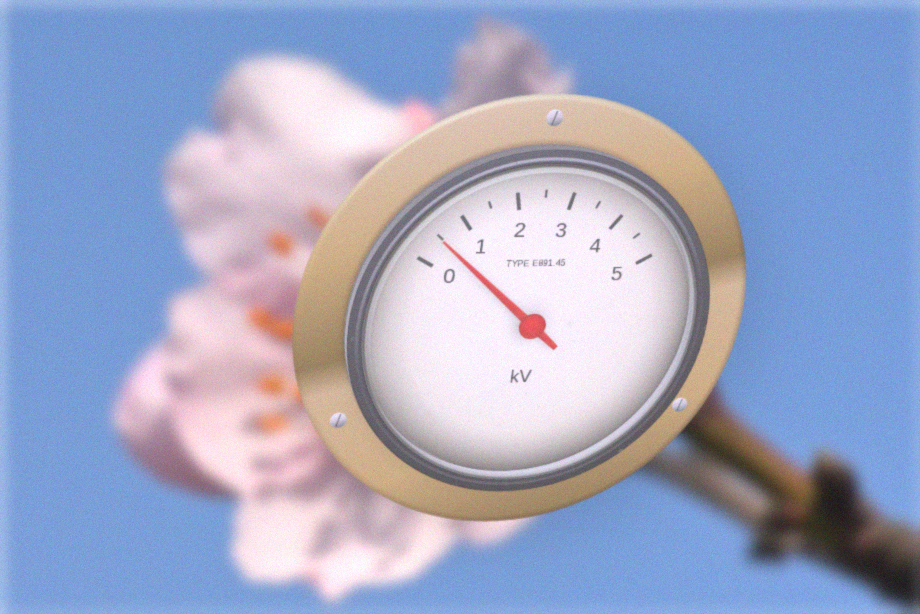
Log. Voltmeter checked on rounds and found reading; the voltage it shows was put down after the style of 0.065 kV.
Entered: 0.5 kV
